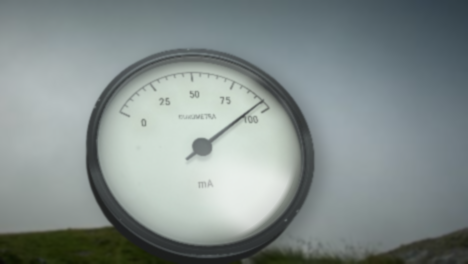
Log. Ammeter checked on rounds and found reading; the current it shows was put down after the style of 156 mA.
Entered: 95 mA
